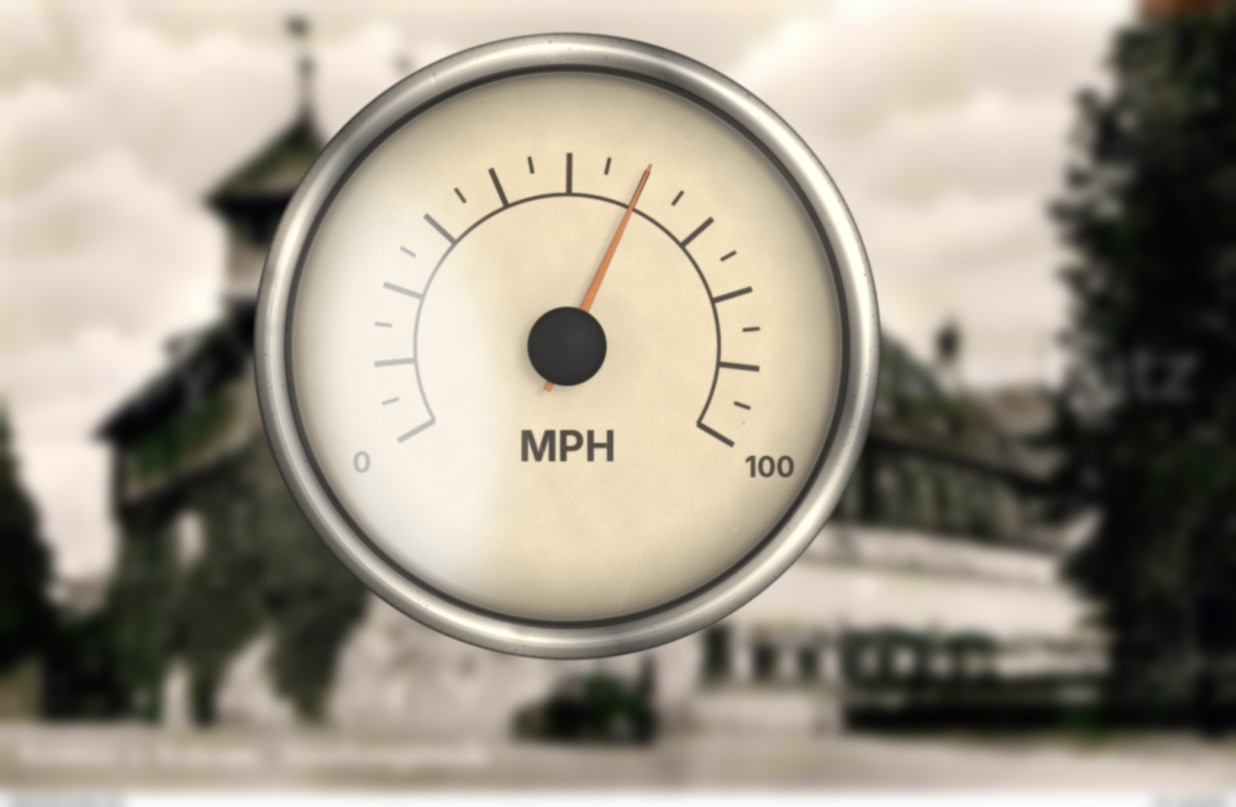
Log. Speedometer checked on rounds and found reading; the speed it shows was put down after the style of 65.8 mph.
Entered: 60 mph
